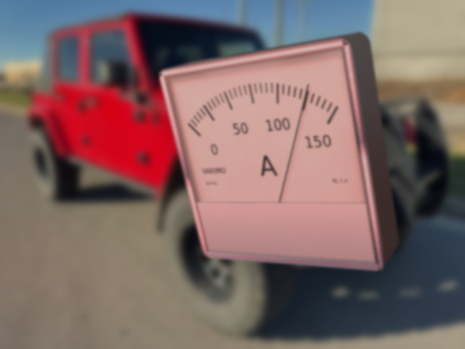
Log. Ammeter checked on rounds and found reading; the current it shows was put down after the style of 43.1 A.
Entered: 125 A
